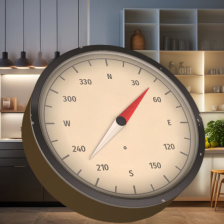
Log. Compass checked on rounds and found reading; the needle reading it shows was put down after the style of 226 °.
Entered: 45 °
